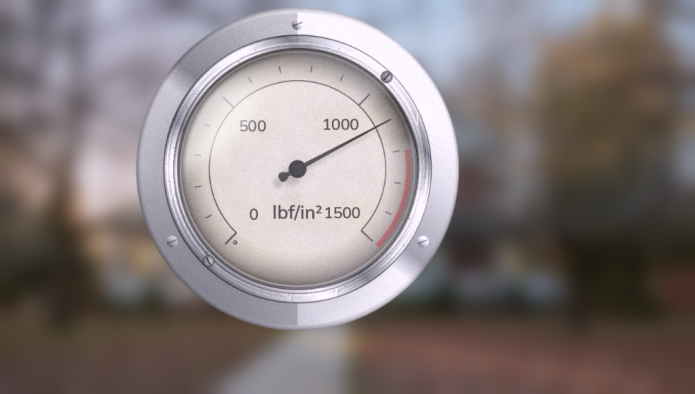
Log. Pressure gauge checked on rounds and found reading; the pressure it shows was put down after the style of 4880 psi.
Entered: 1100 psi
